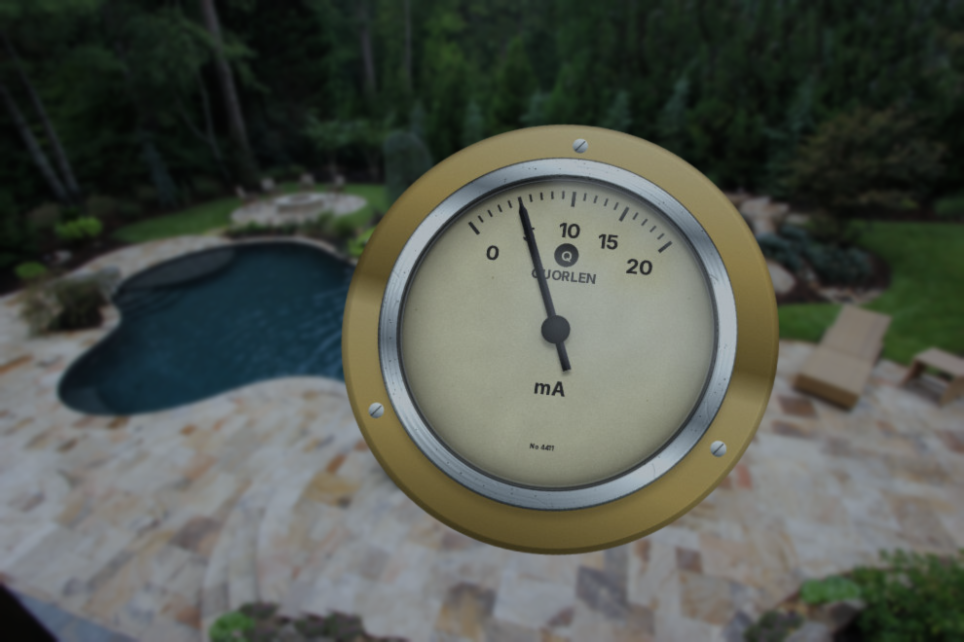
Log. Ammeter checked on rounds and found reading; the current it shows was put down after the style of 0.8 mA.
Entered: 5 mA
